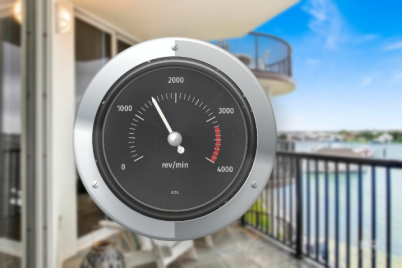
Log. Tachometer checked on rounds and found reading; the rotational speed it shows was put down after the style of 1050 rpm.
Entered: 1500 rpm
